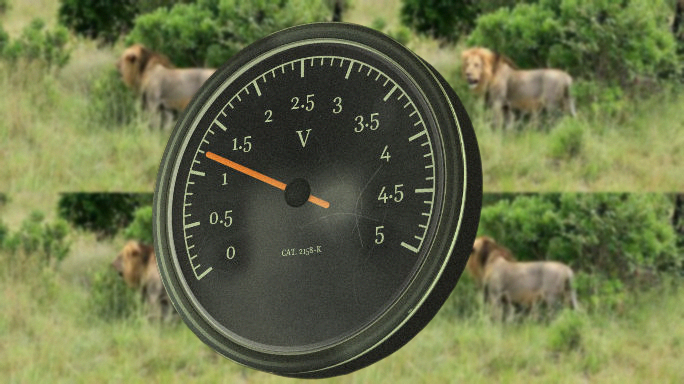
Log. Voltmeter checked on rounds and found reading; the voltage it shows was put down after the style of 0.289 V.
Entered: 1.2 V
